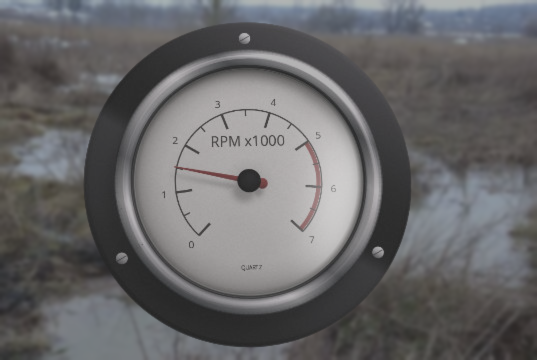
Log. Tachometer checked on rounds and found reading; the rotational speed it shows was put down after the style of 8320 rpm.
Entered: 1500 rpm
